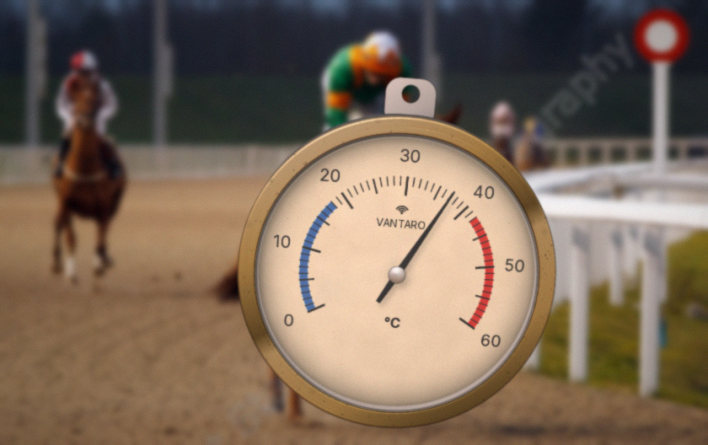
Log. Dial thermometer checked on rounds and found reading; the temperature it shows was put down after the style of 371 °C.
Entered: 37 °C
